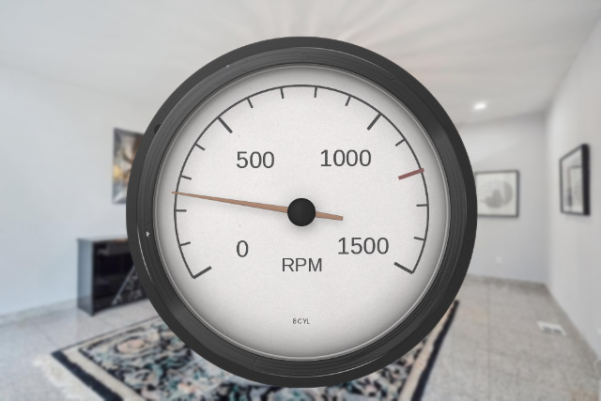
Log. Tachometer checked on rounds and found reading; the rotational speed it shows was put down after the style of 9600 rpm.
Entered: 250 rpm
